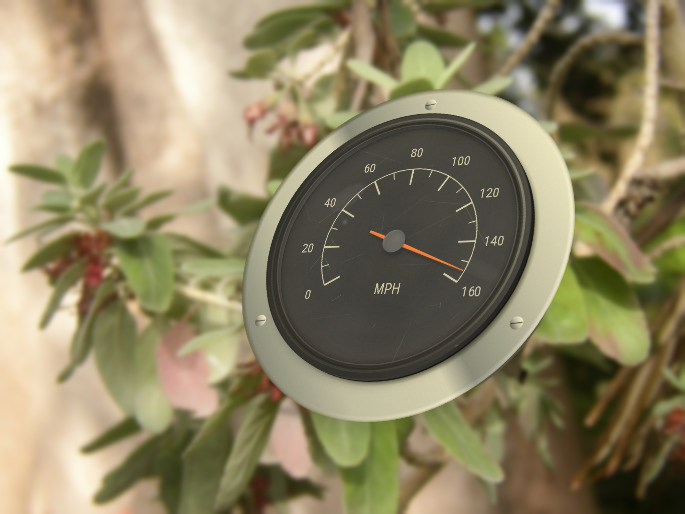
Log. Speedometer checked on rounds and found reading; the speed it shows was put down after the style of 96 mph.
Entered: 155 mph
